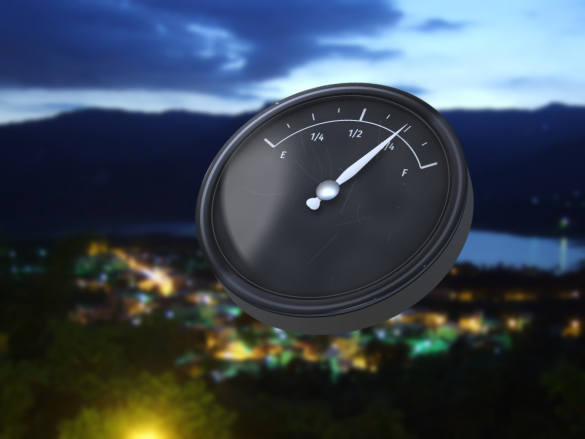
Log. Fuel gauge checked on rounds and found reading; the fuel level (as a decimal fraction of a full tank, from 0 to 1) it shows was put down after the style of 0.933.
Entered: 0.75
